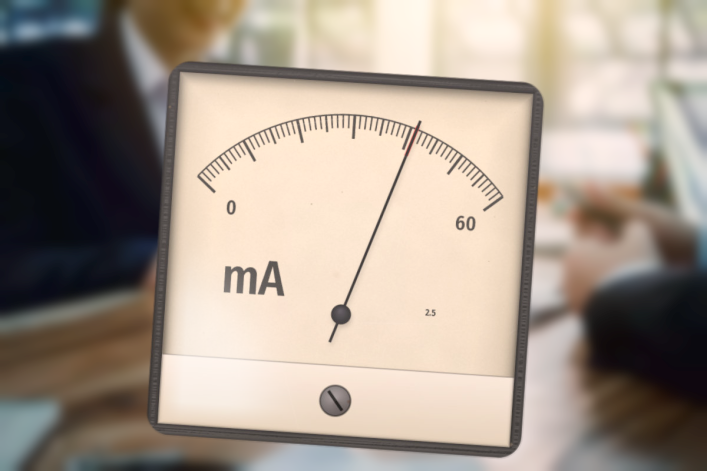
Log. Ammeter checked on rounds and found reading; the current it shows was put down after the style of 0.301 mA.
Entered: 41 mA
